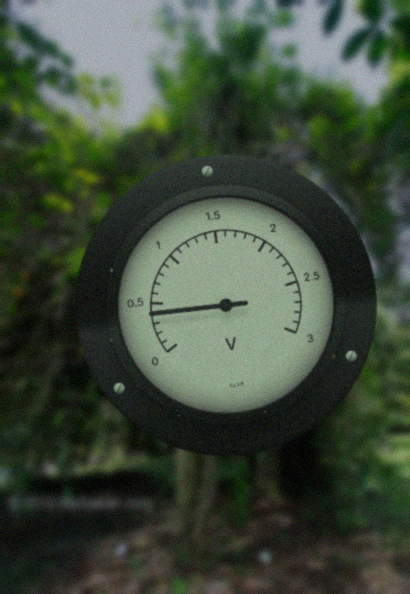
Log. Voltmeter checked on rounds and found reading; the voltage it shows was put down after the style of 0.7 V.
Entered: 0.4 V
